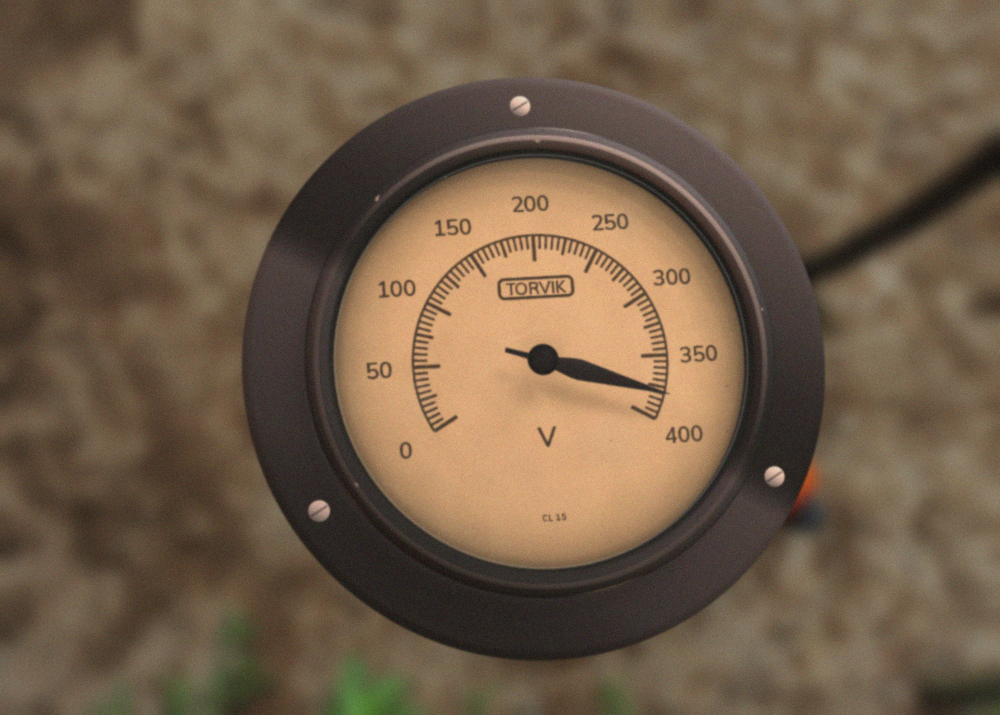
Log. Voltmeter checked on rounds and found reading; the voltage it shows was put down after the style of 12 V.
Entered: 380 V
